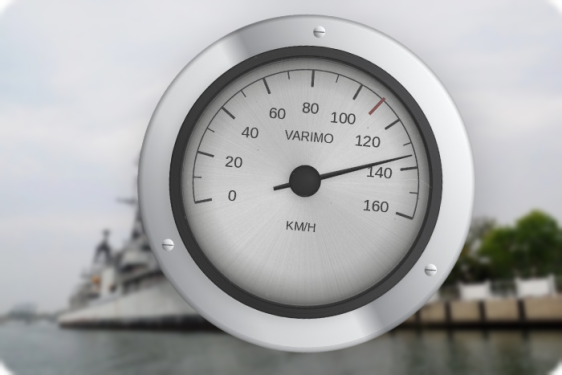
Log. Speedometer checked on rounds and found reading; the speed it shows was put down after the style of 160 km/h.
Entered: 135 km/h
